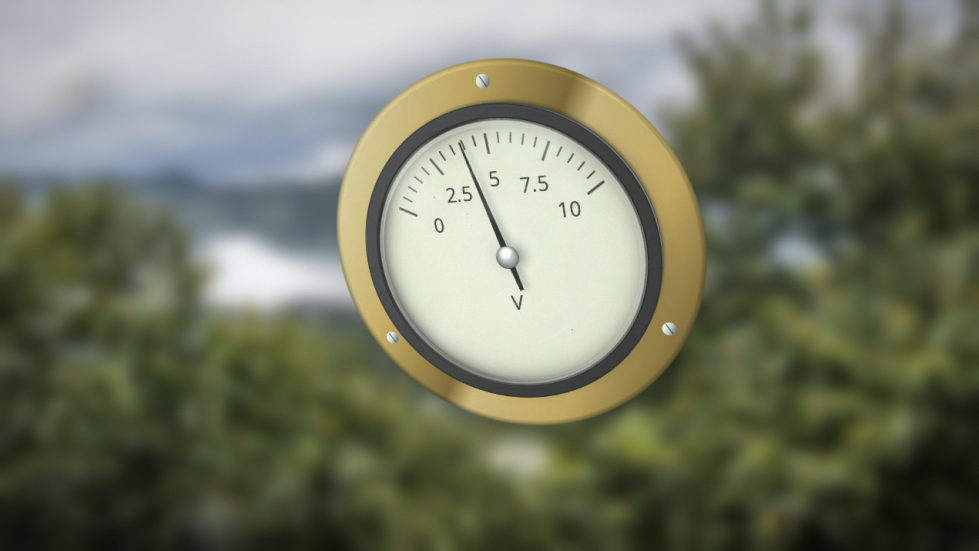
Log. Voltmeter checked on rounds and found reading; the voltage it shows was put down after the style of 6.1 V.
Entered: 4 V
